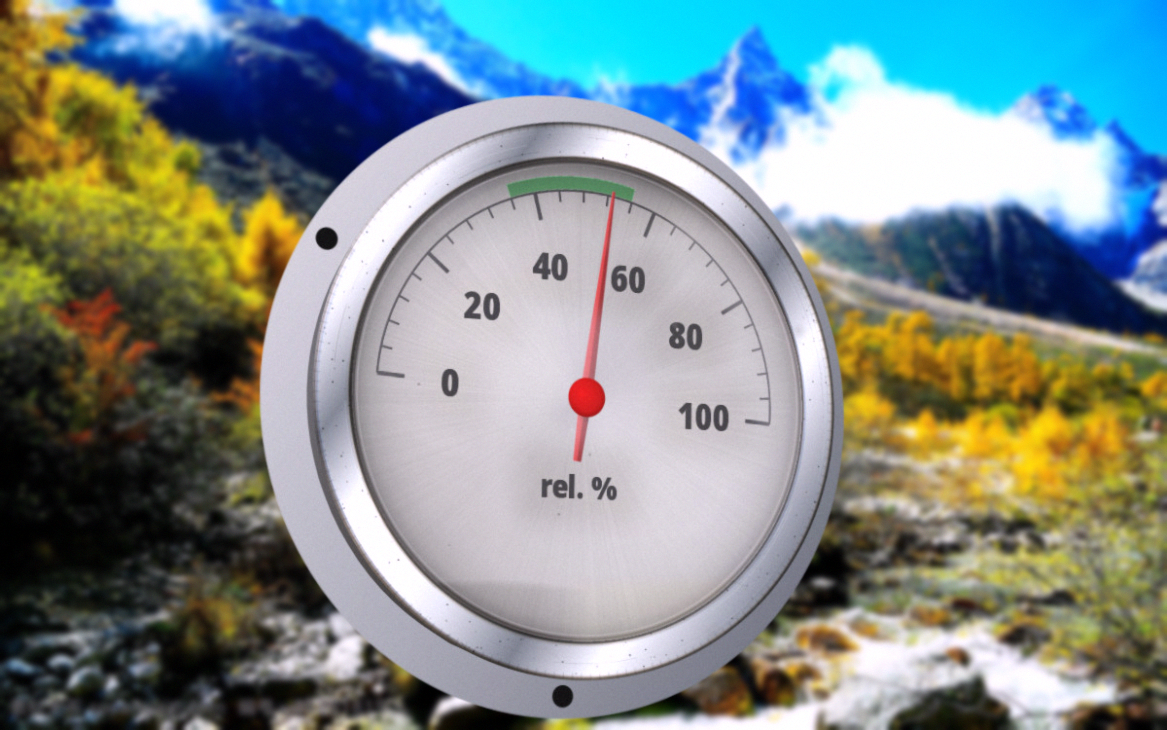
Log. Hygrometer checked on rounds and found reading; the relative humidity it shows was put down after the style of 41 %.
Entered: 52 %
